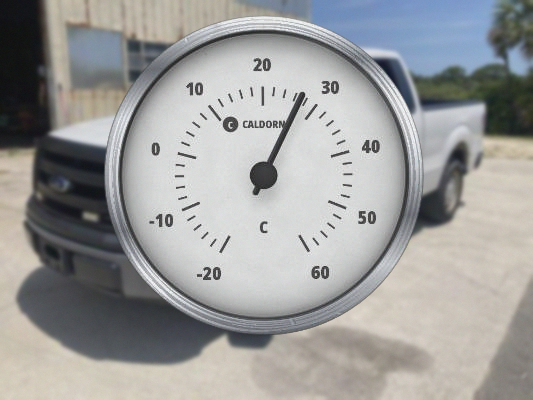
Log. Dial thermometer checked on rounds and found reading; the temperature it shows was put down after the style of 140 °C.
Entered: 27 °C
